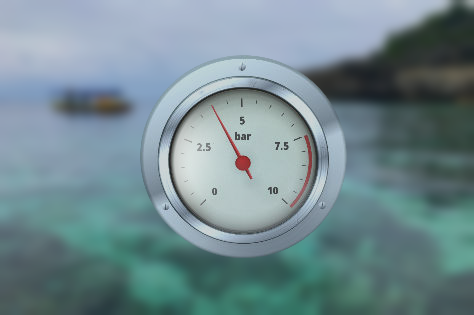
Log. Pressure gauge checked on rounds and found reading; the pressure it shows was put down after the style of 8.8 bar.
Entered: 4 bar
